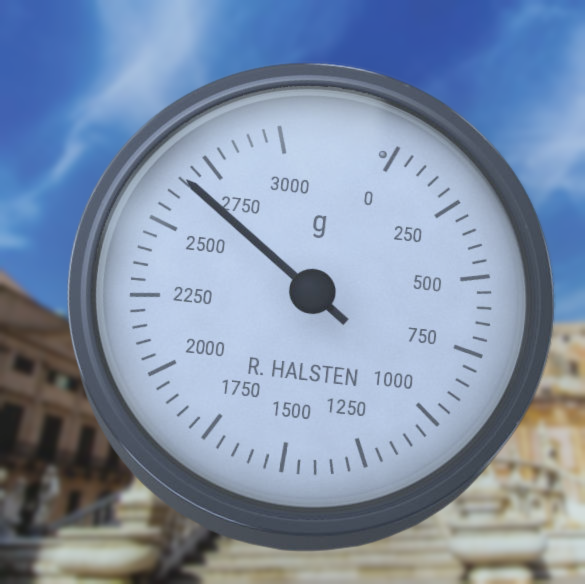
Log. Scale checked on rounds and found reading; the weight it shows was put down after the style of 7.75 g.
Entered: 2650 g
